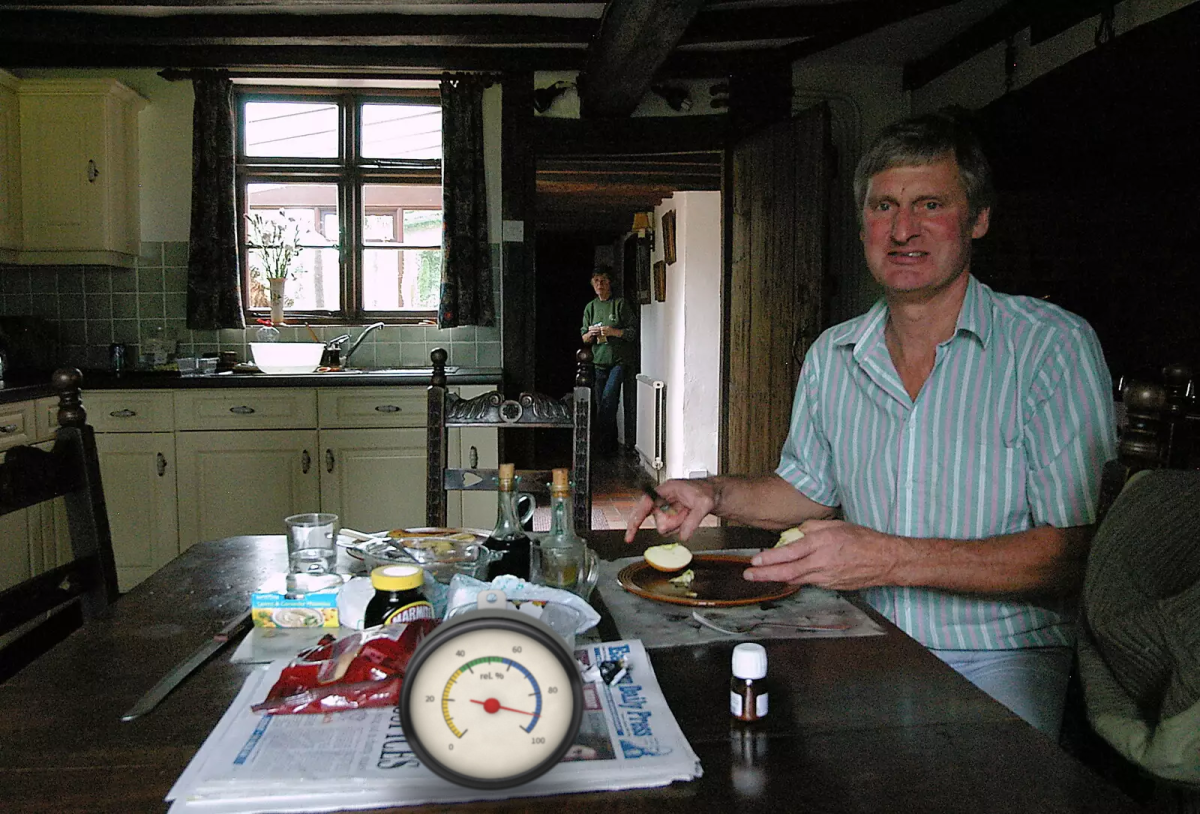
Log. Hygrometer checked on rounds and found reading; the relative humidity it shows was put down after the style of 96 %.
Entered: 90 %
